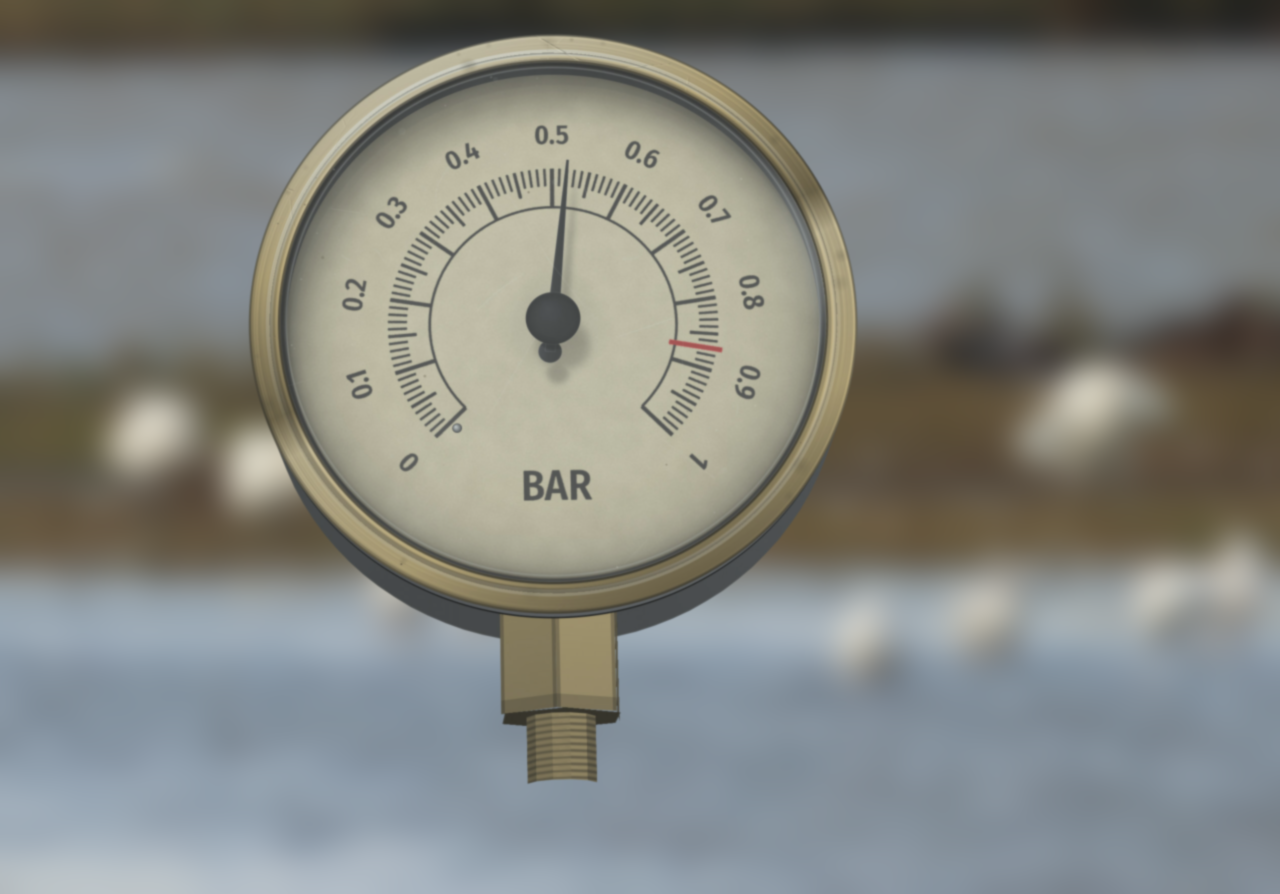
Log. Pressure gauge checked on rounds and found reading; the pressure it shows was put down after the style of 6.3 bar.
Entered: 0.52 bar
